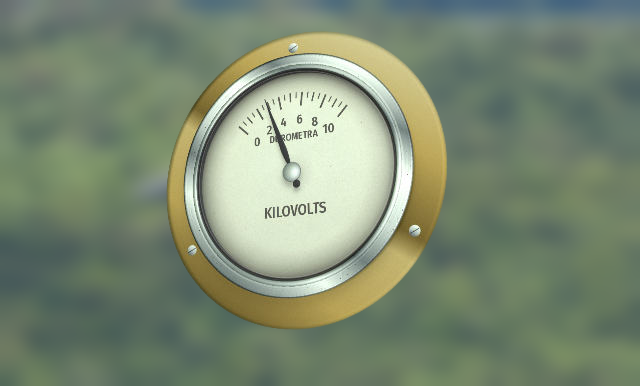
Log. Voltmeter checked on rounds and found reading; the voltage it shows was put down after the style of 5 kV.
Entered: 3 kV
